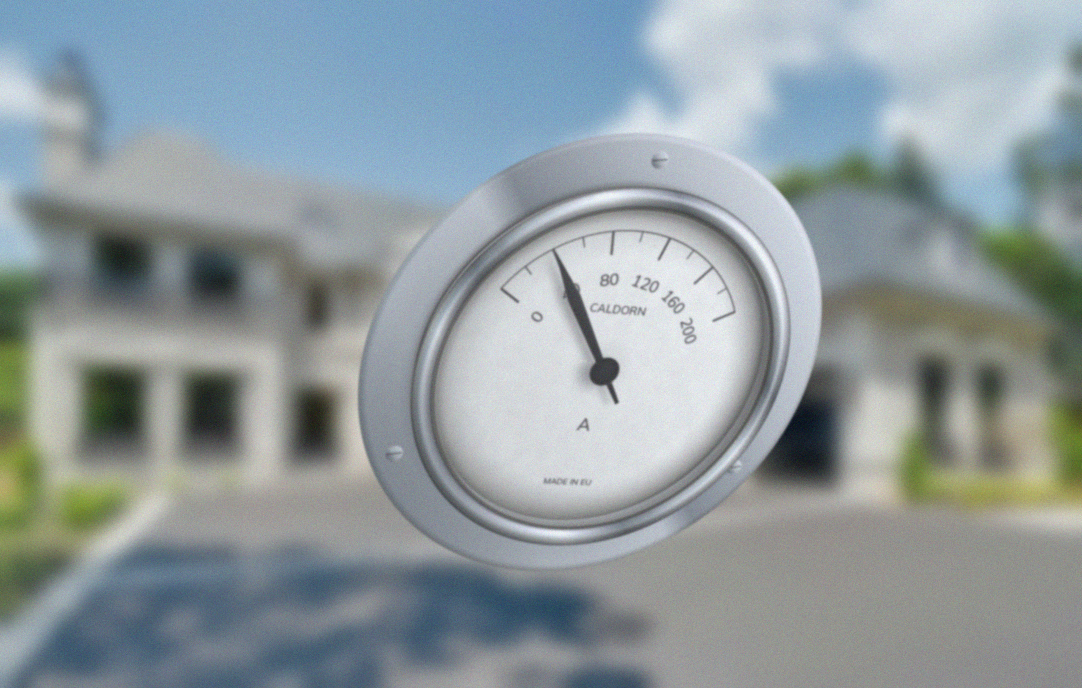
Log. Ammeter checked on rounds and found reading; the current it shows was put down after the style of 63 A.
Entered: 40 A
